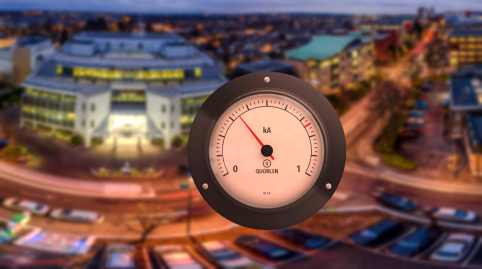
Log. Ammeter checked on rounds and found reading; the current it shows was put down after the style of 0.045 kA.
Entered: 0.34 kA
